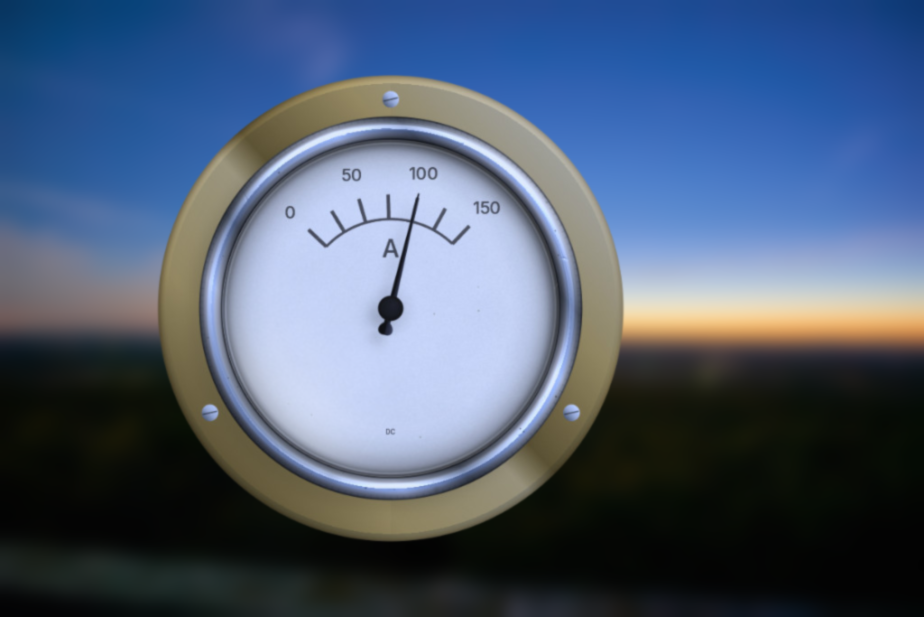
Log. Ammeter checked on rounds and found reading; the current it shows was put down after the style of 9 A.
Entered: 100 A
